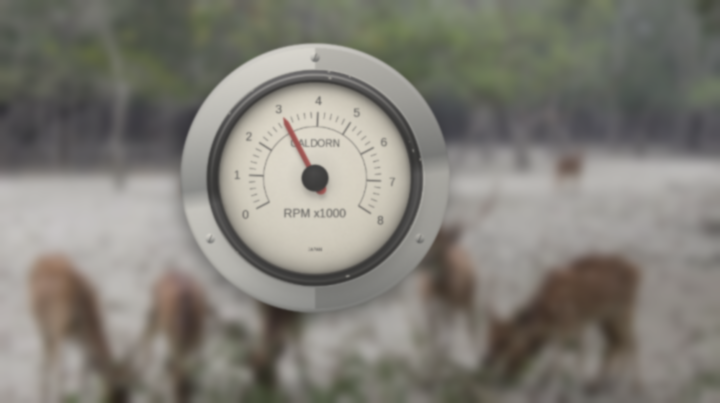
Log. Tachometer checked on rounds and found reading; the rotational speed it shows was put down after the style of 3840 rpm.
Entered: 3000 rpm
